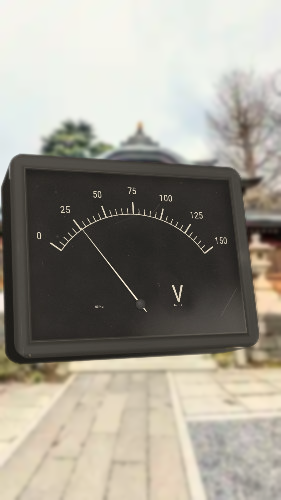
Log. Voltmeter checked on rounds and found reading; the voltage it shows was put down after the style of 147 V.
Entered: 25 V
